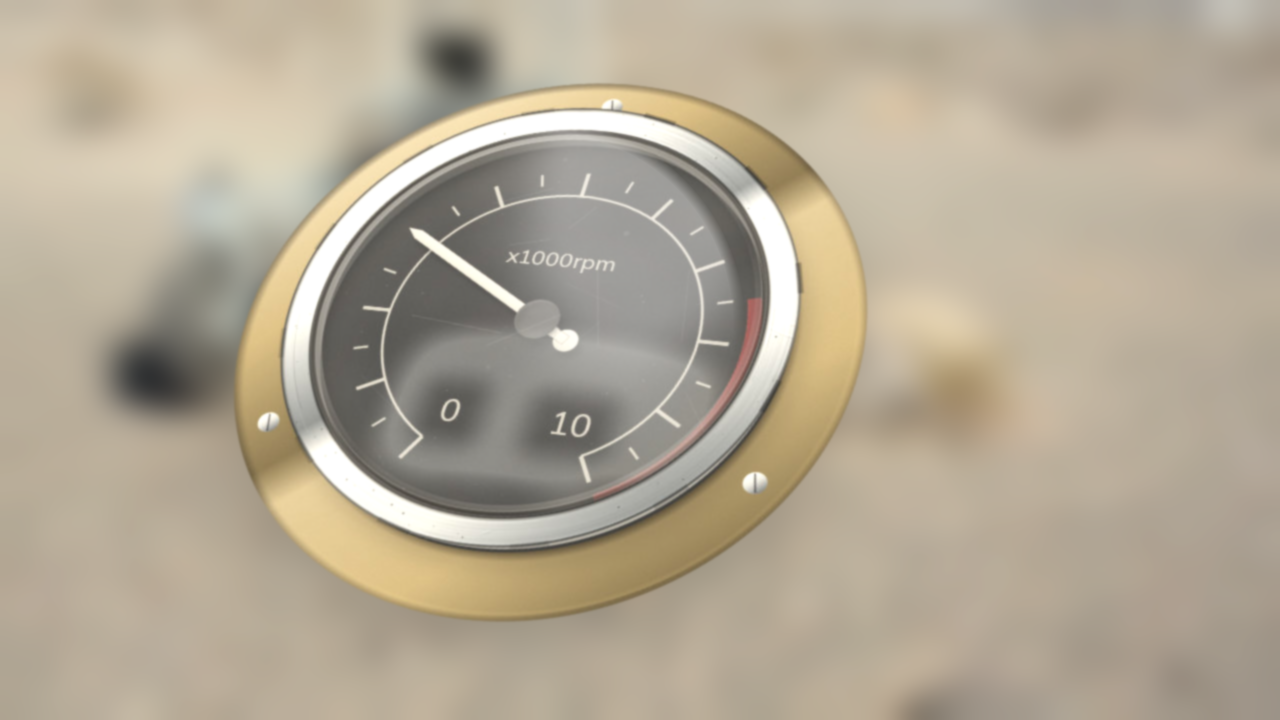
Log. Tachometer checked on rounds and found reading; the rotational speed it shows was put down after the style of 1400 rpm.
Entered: 3000 rpm
